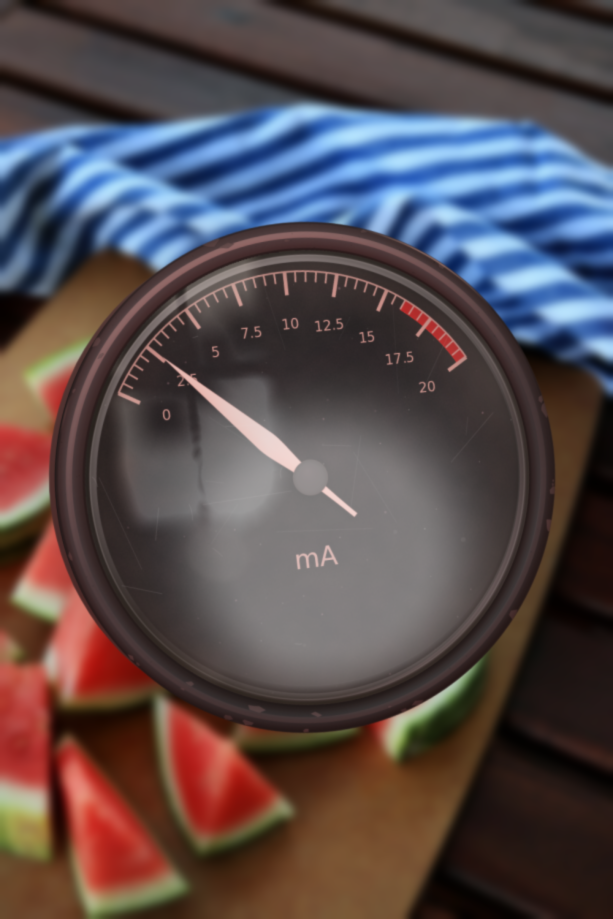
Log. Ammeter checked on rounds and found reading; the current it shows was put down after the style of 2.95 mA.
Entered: 2.5 mA
